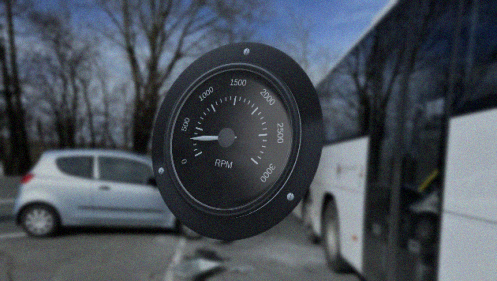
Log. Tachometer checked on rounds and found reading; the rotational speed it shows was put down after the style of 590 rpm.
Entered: 300 rpm
